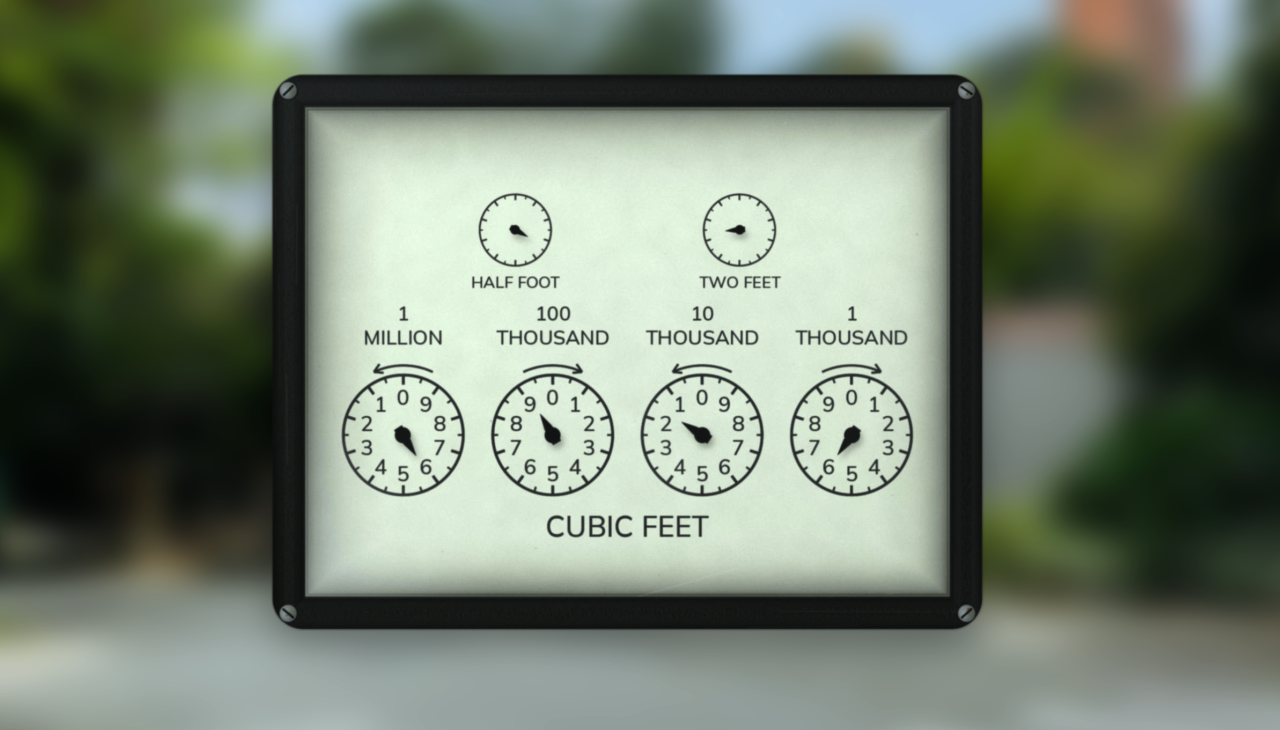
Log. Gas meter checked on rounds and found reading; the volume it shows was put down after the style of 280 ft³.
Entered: 591600 ft³
